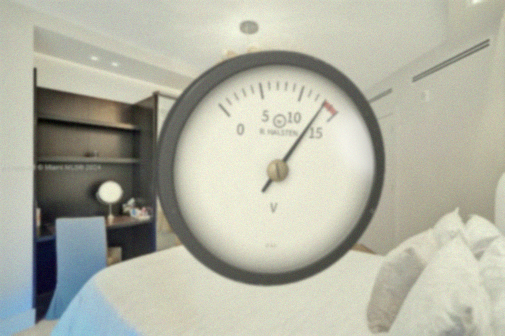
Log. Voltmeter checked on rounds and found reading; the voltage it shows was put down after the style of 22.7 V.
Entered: 13 V
